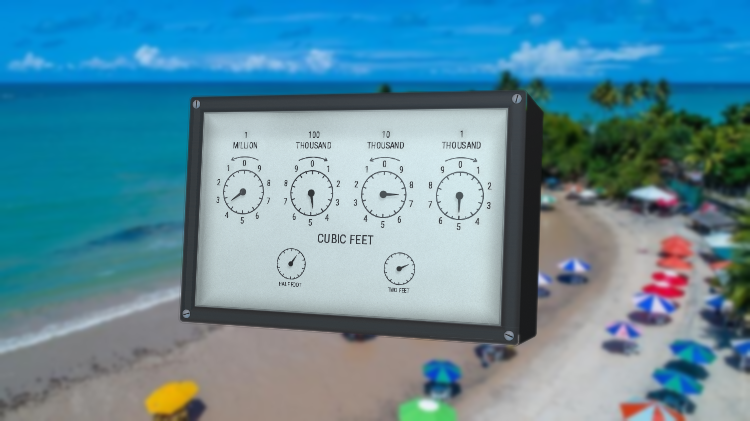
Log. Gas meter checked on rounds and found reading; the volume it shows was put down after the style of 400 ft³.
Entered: 347500 ft³
